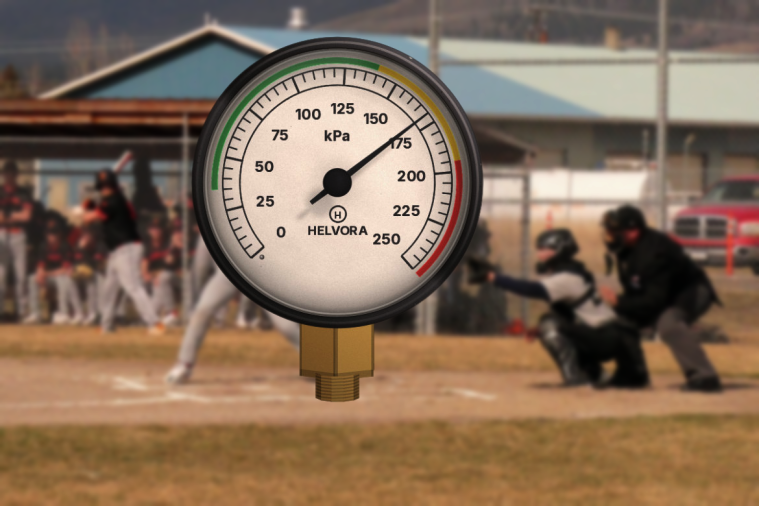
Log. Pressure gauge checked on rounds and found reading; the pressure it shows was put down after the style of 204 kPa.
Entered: 170 kPa
